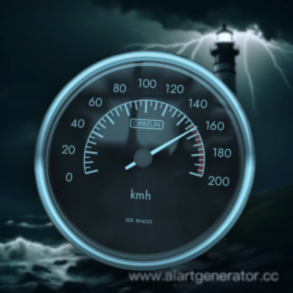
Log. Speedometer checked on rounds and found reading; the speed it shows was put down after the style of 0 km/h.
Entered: 155 km/h
